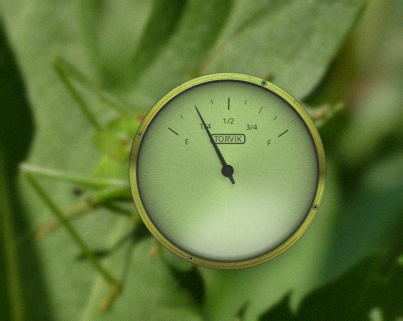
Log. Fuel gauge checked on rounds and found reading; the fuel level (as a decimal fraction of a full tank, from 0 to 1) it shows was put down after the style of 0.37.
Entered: 0.25
